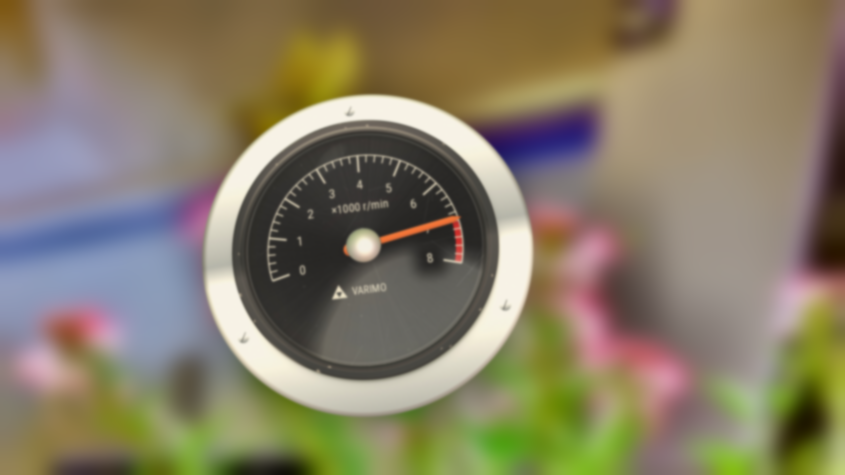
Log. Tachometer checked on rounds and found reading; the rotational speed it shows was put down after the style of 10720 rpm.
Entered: 7000 rpm
